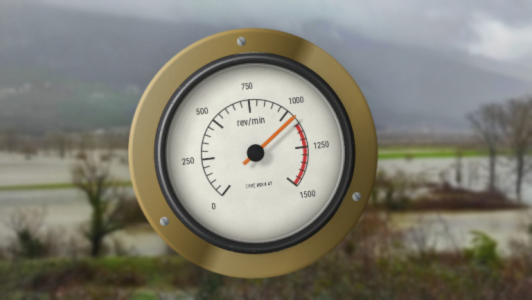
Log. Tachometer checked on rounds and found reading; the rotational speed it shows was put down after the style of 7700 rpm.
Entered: 1050 rpm
